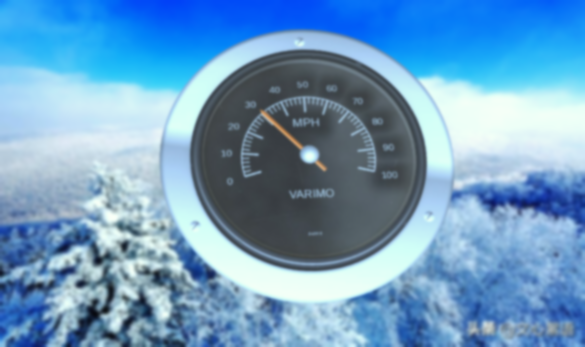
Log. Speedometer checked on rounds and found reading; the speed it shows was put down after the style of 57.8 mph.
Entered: 30 mph
